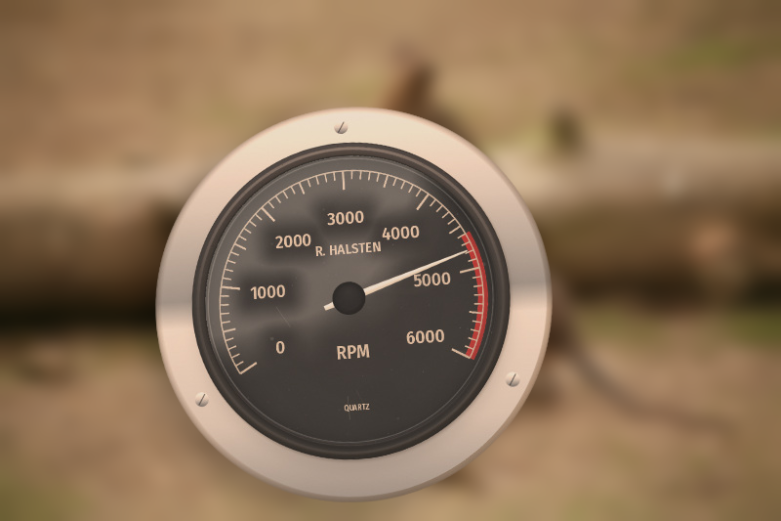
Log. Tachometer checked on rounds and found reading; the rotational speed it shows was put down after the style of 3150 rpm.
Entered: 4800 rpm
